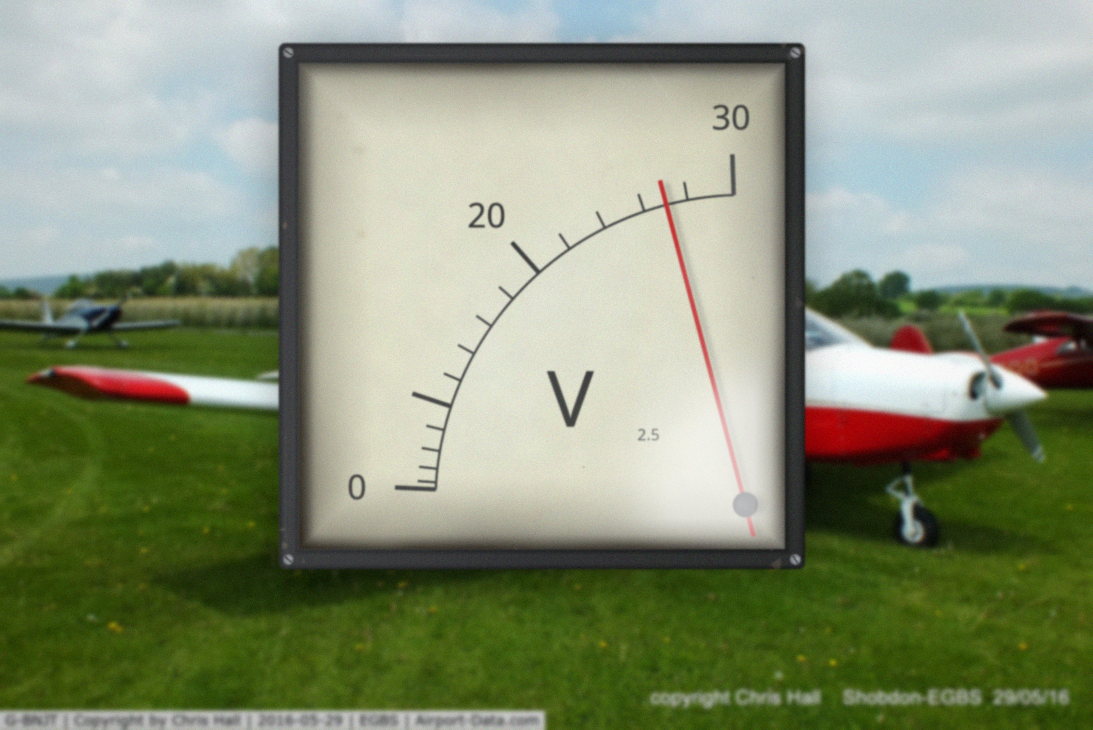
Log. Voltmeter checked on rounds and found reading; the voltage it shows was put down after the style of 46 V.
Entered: 27 V
